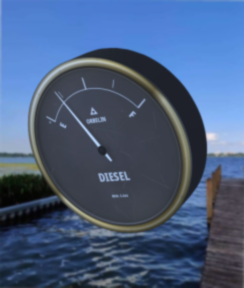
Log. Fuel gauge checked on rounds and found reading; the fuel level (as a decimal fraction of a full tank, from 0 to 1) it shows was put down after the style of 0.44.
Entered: 0.25
